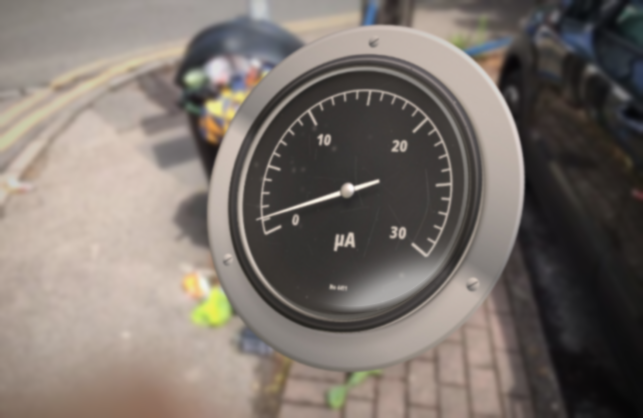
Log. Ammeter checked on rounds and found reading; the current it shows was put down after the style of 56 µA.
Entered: 1 µA
